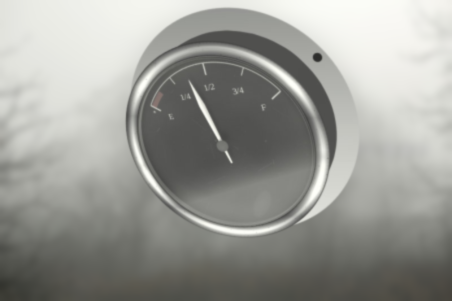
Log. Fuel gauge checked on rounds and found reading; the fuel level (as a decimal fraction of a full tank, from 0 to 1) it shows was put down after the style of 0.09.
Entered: 0.375
